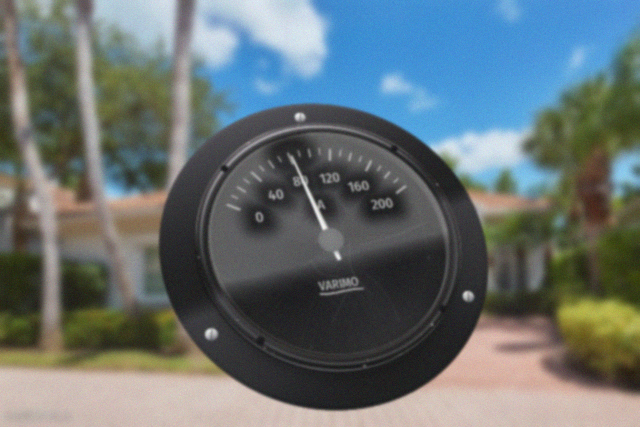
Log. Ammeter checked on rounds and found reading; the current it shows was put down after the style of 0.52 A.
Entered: 80 A
